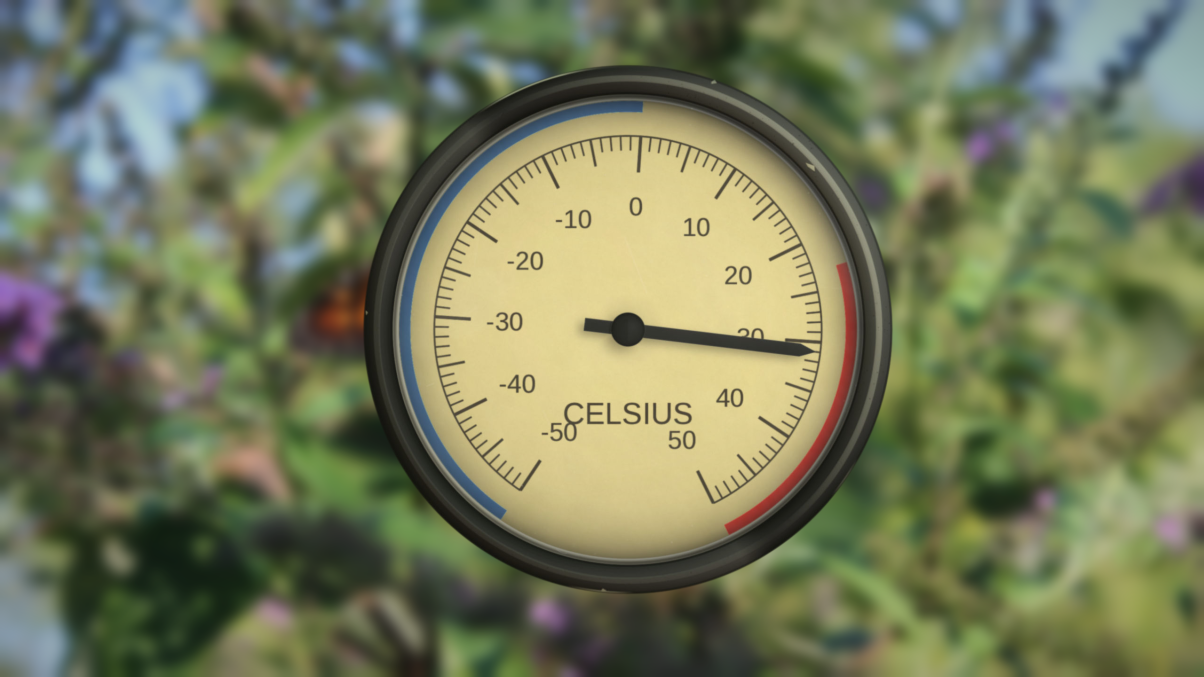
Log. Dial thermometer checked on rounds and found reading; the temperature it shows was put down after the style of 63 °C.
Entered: 31 °C
